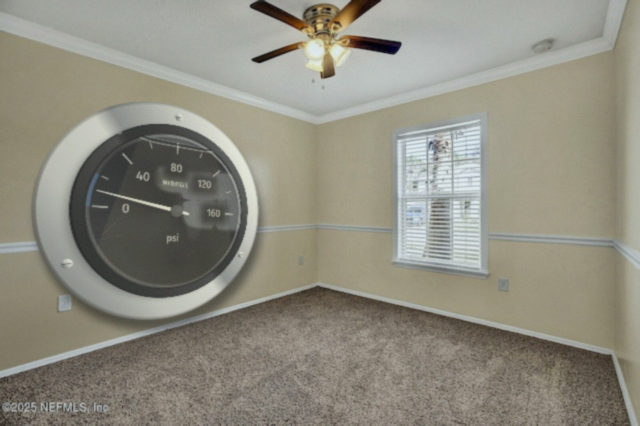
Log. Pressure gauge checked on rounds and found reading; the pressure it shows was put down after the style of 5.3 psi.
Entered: 10 psi
